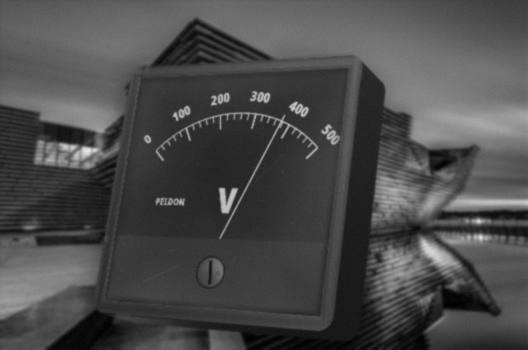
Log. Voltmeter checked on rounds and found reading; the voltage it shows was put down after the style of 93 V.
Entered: 380 V
